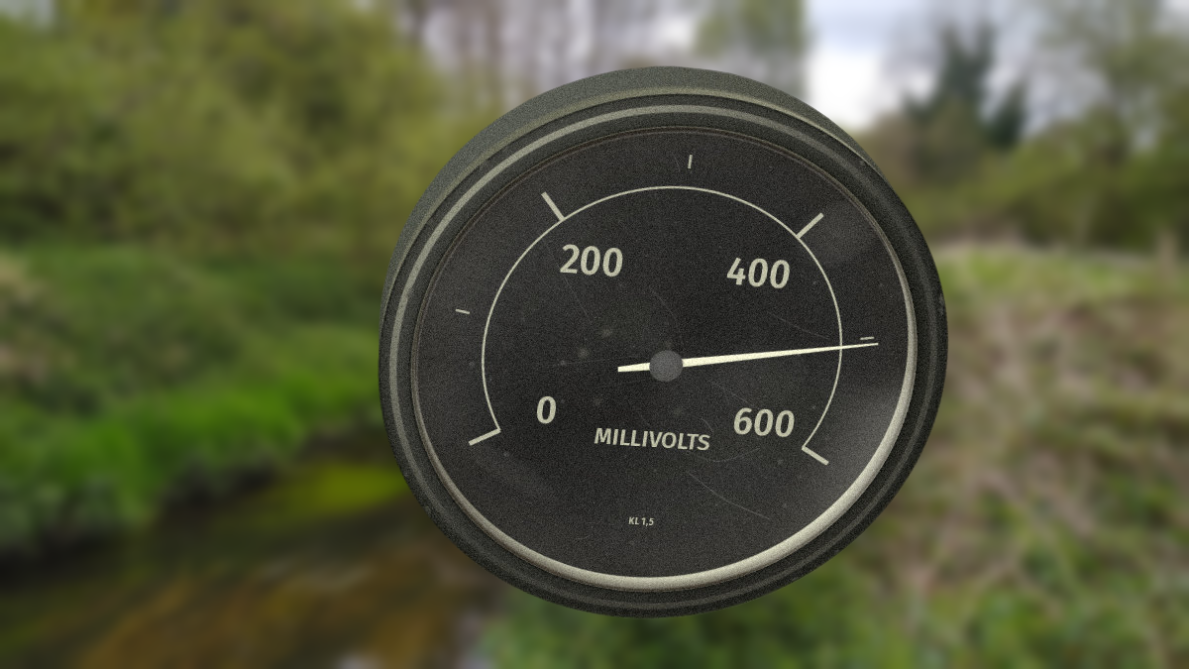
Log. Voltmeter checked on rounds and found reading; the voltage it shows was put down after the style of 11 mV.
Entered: 500 mV
